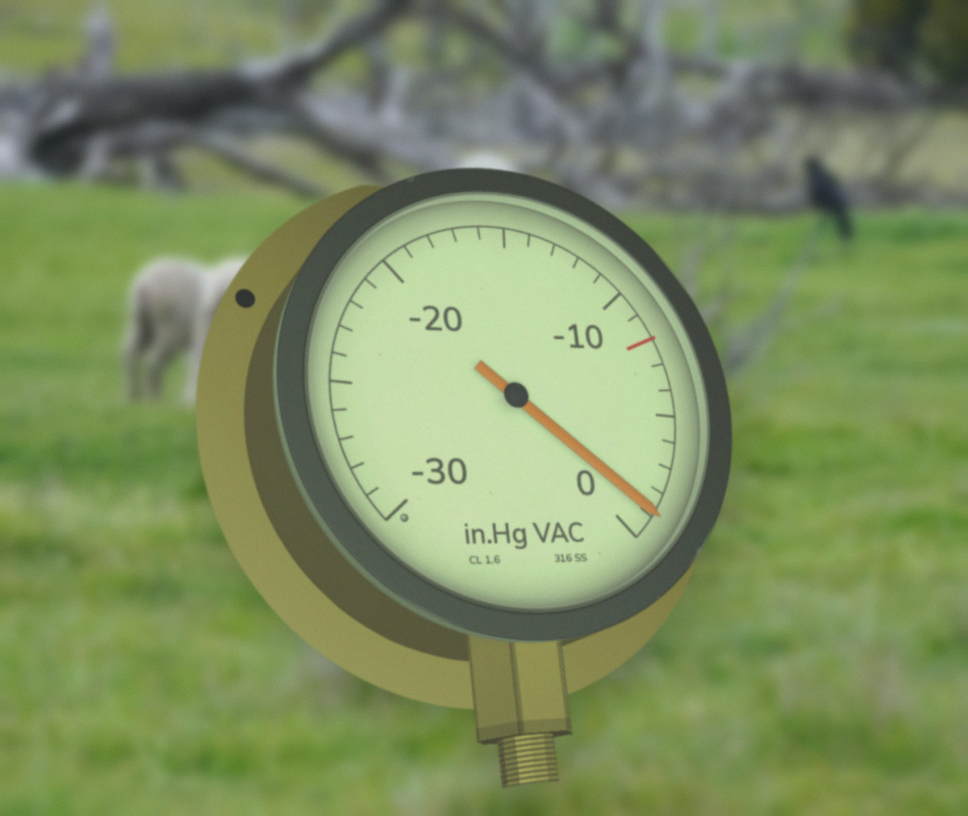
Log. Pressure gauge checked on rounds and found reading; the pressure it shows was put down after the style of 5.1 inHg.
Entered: -1 inHg
